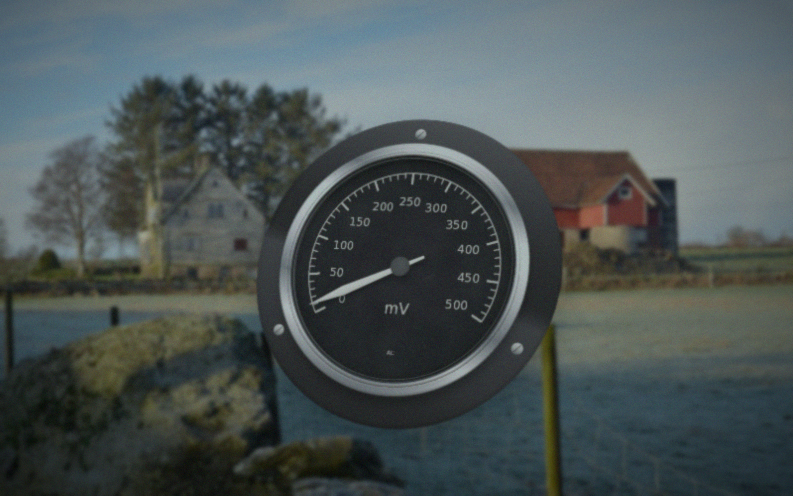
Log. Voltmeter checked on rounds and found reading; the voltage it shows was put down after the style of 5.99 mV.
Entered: 10 mV
